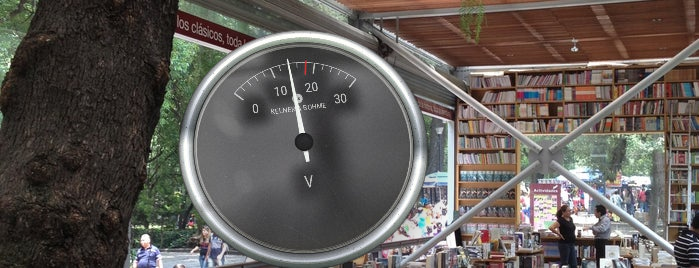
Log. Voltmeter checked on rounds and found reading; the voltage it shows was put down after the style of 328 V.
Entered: 14 V
